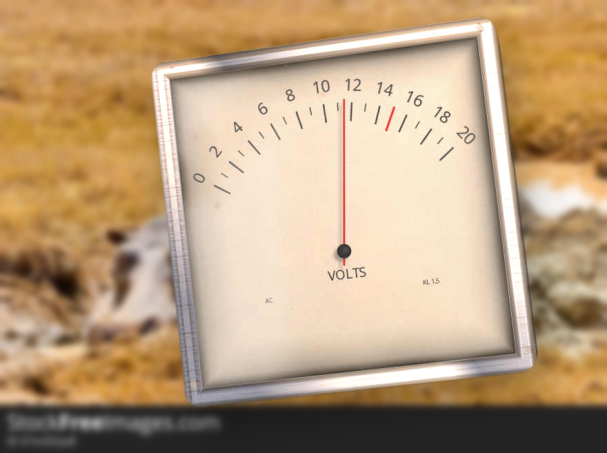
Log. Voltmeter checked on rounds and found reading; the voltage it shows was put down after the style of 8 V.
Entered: 11.5 V
